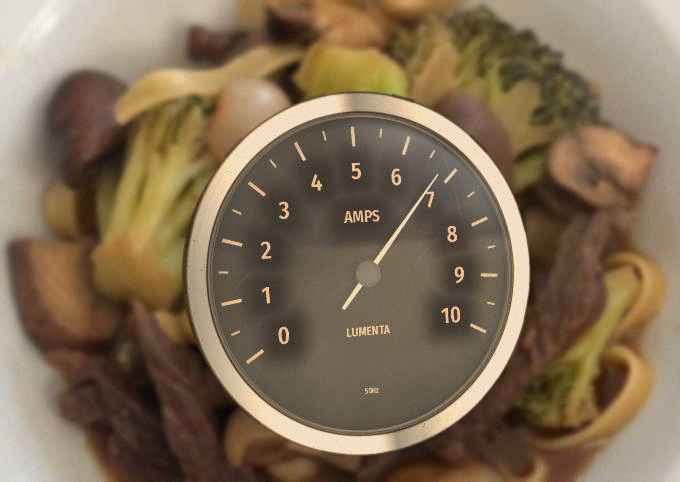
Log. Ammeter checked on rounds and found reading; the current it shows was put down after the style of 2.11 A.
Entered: 6.75 A
